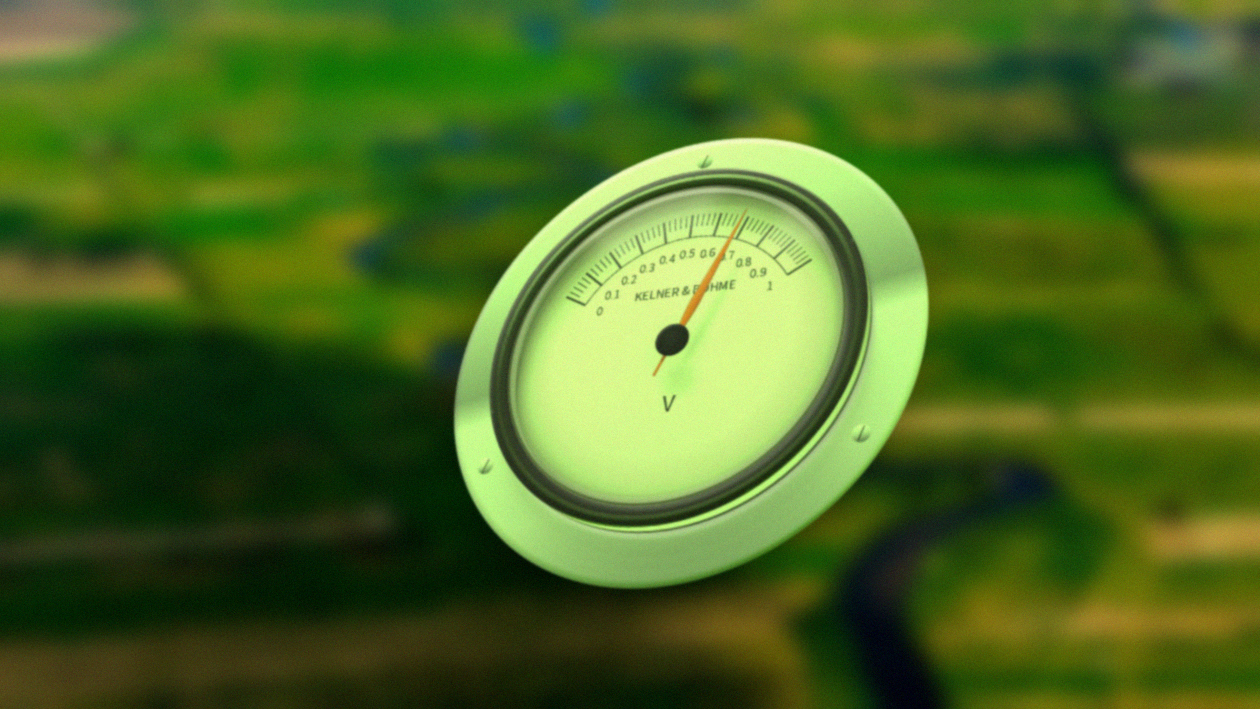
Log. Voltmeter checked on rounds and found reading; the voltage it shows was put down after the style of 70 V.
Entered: 0.7 V
